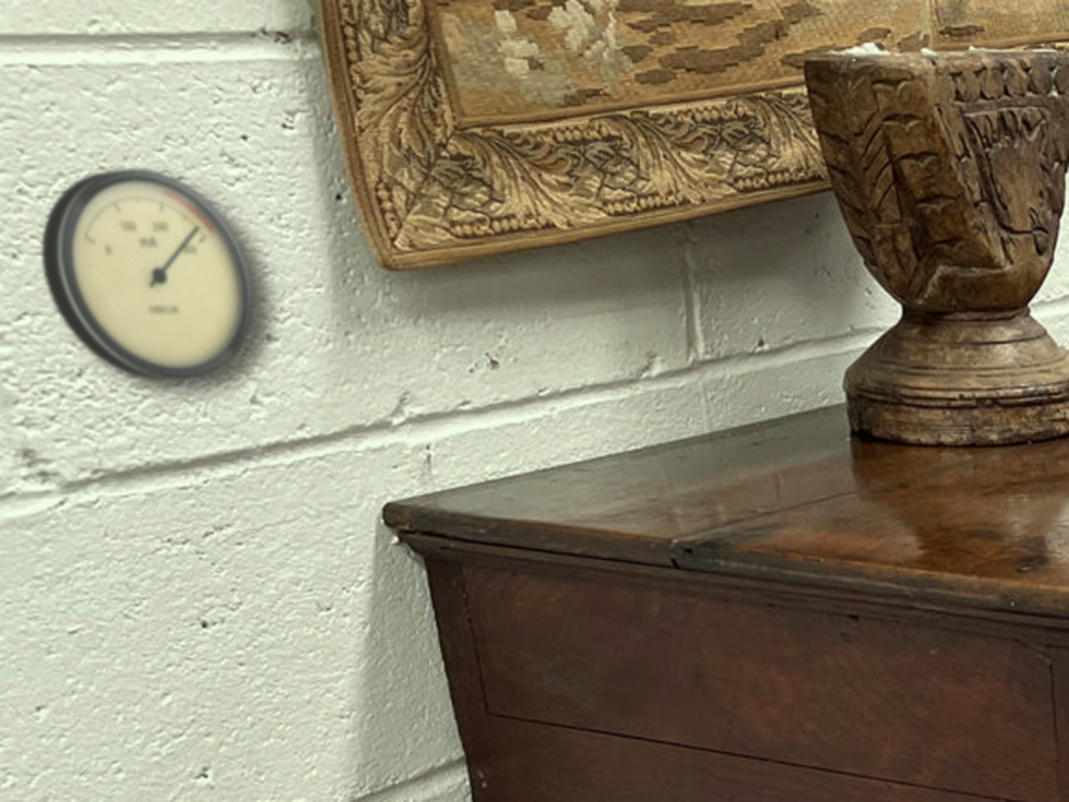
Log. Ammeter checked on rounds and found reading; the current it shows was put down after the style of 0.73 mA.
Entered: 275 mA
